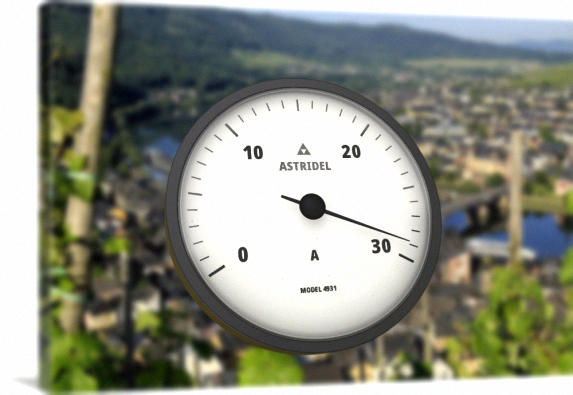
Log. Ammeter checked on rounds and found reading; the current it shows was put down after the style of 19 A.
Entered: 29 A
